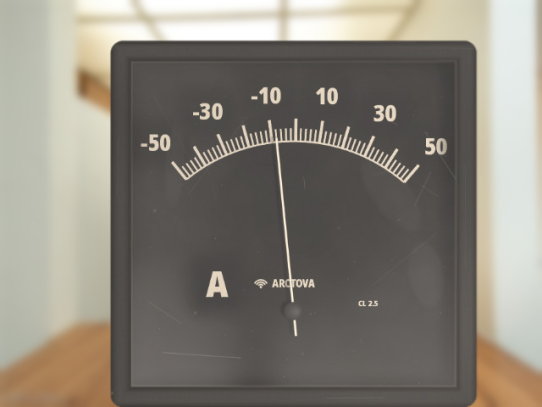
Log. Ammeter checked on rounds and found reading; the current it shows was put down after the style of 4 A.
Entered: -8 A
